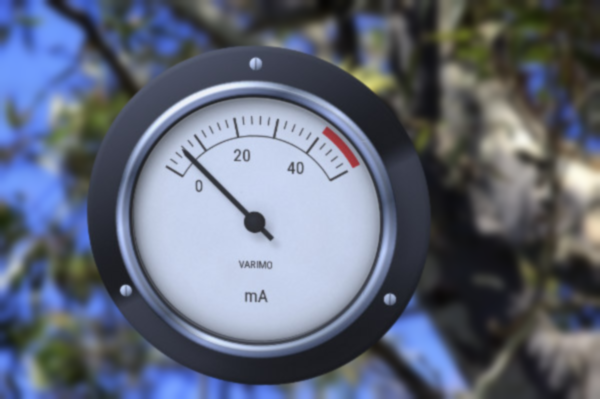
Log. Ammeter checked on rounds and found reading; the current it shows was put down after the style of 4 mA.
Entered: 6 mA
